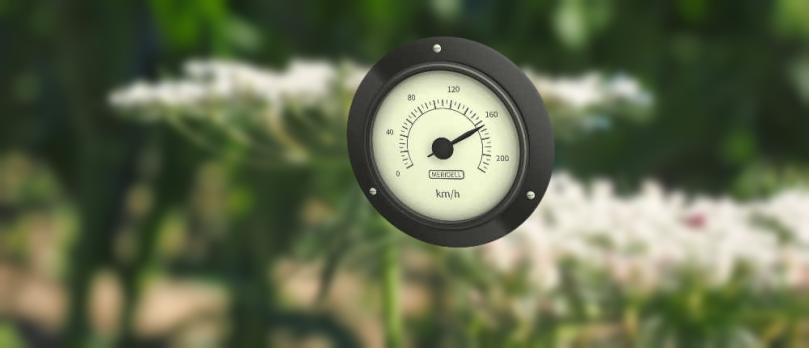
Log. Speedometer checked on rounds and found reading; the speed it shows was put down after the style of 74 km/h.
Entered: 165 km/h
